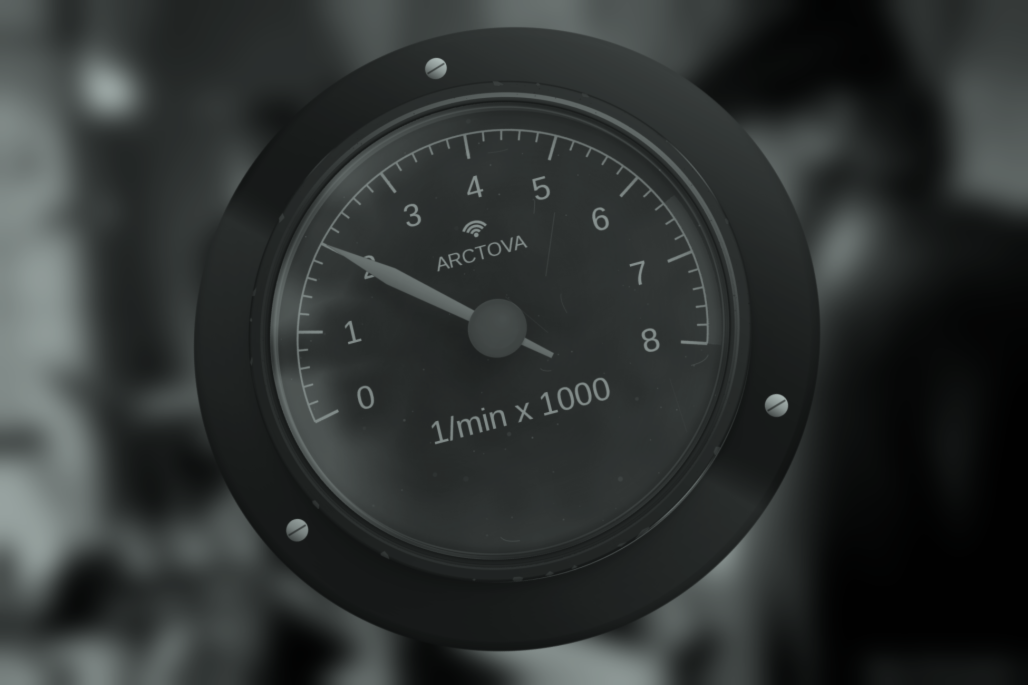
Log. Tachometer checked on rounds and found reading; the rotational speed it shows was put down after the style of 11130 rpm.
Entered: 2000 rpm
